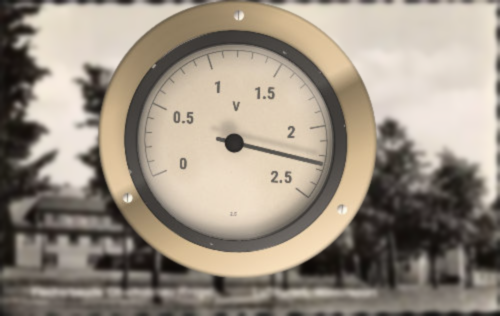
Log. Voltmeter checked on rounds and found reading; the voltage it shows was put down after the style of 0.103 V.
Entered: 2.25 V
